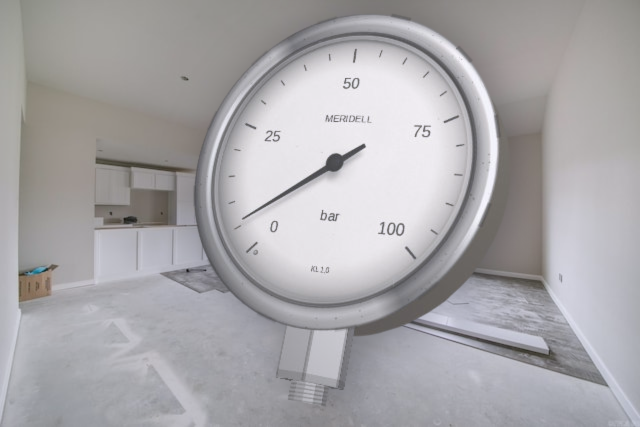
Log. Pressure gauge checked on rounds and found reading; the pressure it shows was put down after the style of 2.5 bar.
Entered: 5 bar
